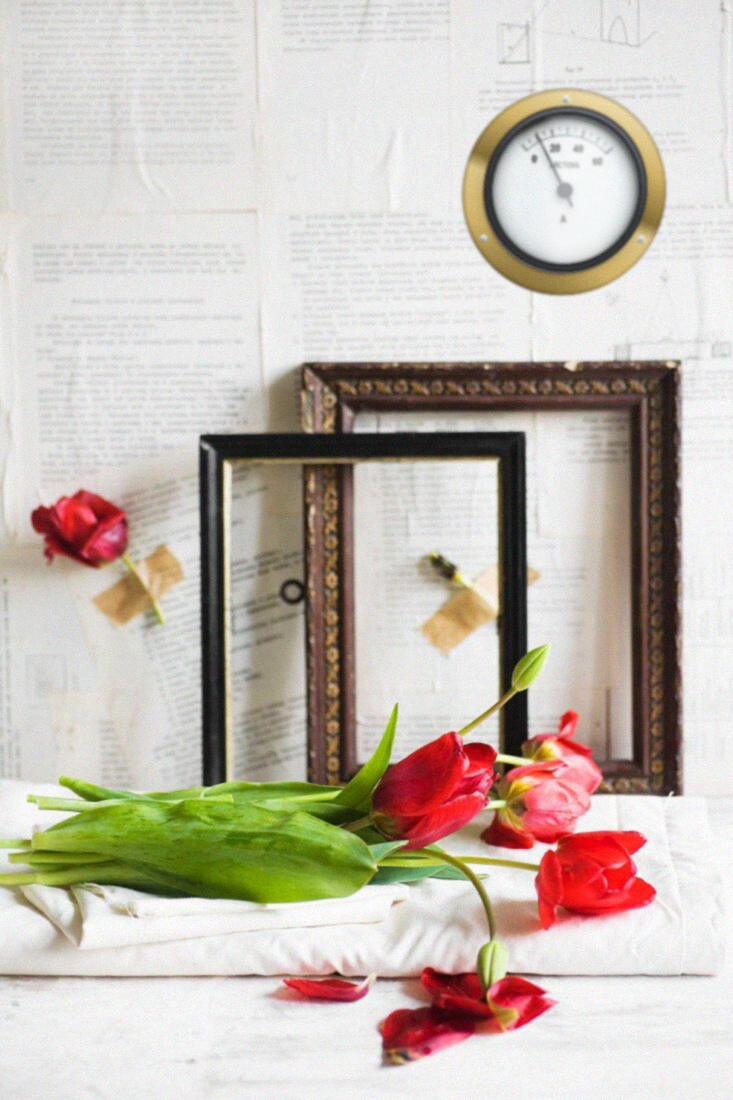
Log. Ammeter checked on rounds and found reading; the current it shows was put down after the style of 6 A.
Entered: 10 A
